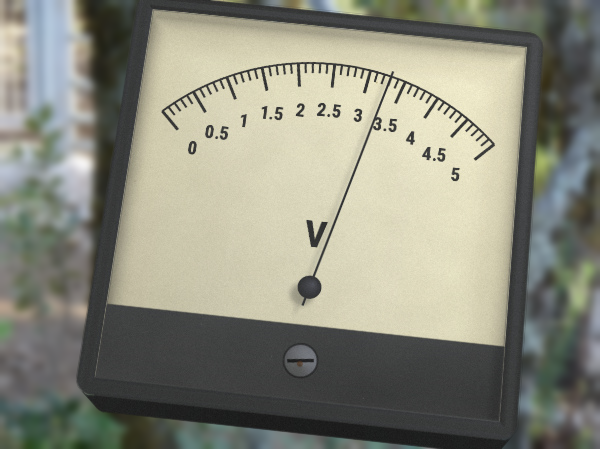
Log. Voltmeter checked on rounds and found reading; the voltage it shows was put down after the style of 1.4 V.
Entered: 3.3 V
